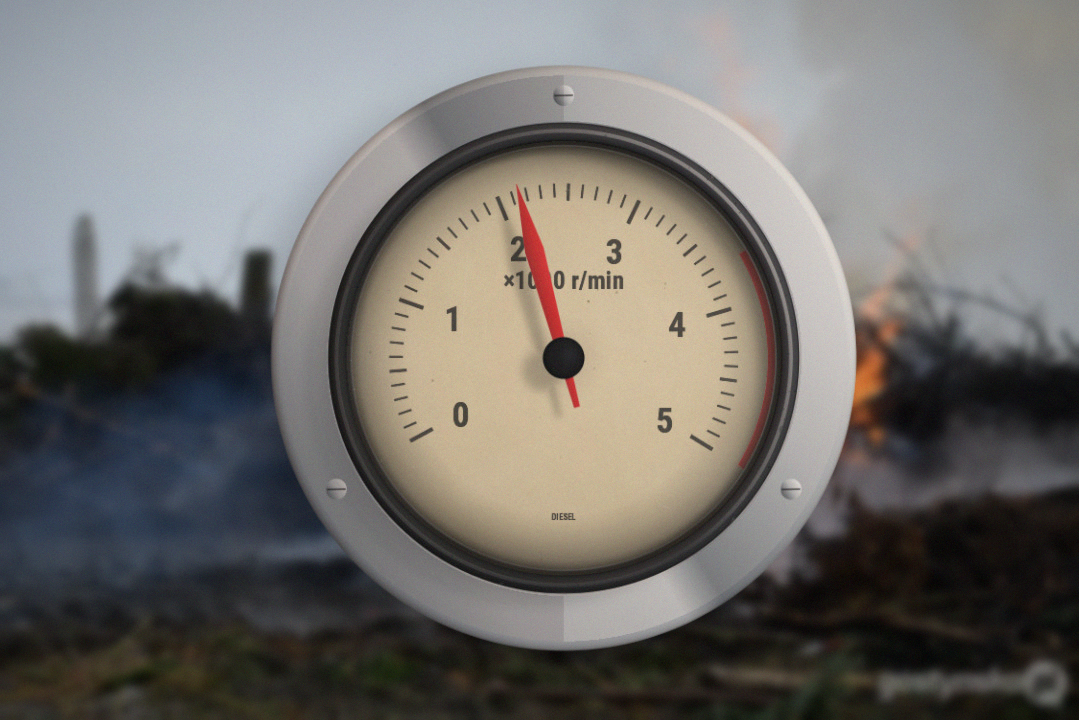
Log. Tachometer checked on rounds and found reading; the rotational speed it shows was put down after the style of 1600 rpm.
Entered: 2150 rpm
